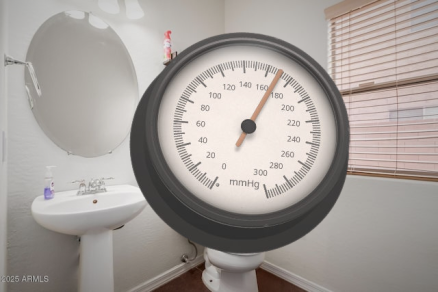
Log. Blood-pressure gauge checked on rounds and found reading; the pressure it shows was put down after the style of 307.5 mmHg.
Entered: 170 mmHg
